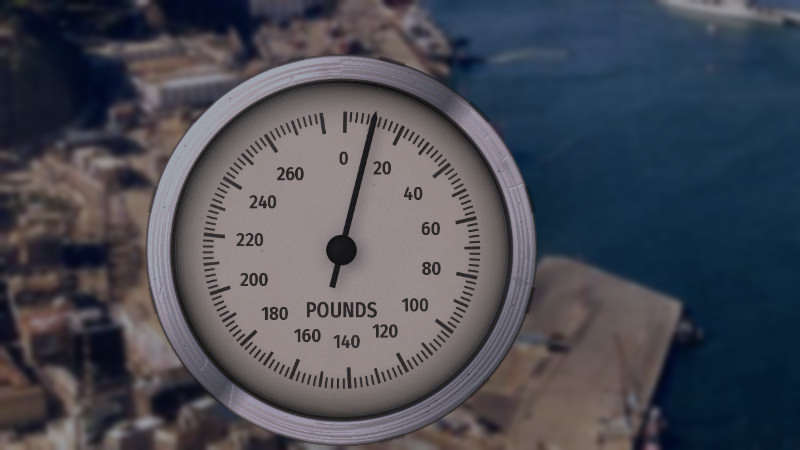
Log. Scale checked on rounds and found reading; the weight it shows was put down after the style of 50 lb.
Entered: 10 lb
